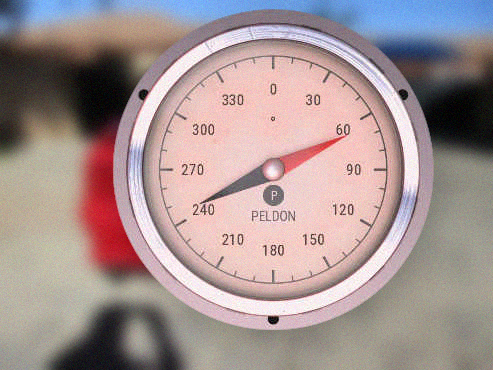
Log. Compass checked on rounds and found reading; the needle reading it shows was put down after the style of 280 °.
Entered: 65 °
